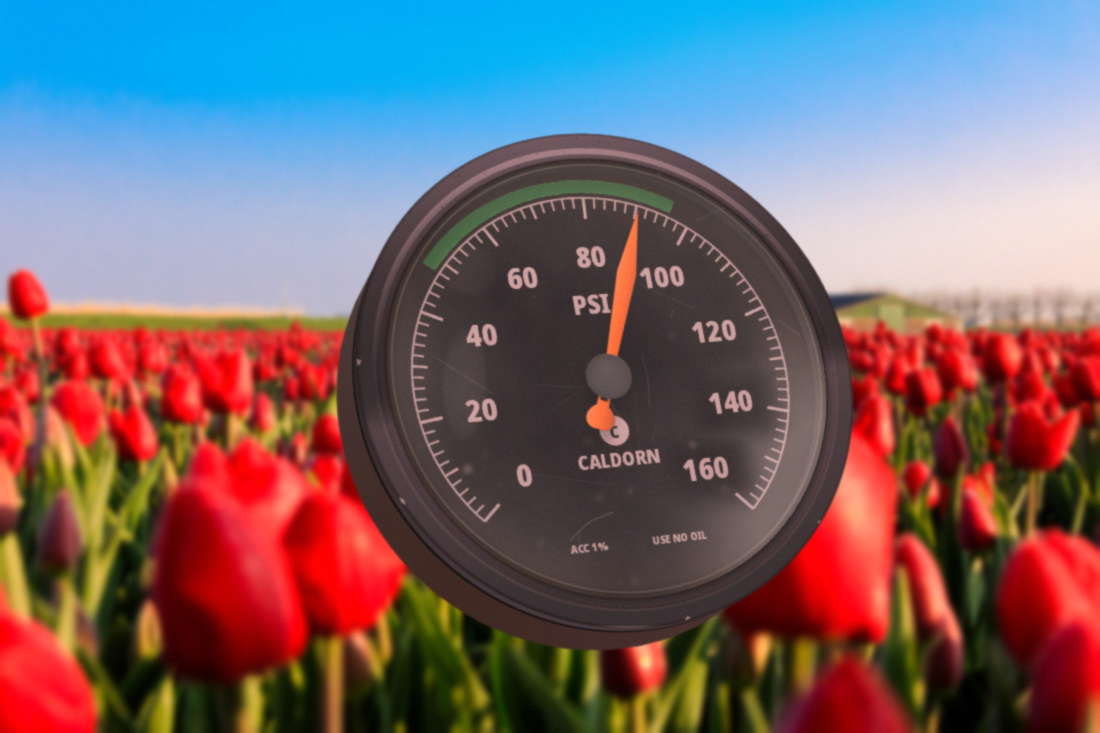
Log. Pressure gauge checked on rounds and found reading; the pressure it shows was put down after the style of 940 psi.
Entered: 90 psi
